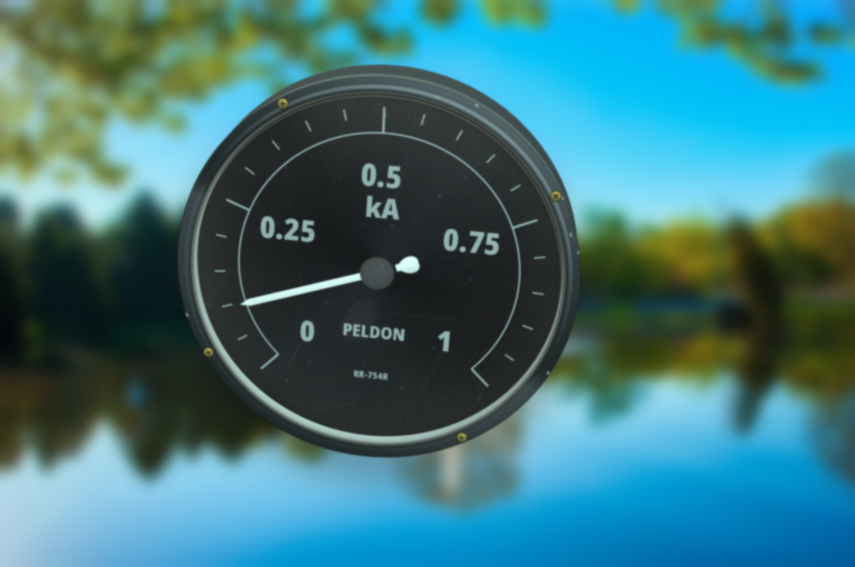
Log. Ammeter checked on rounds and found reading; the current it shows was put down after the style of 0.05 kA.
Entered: 0.1 kA
